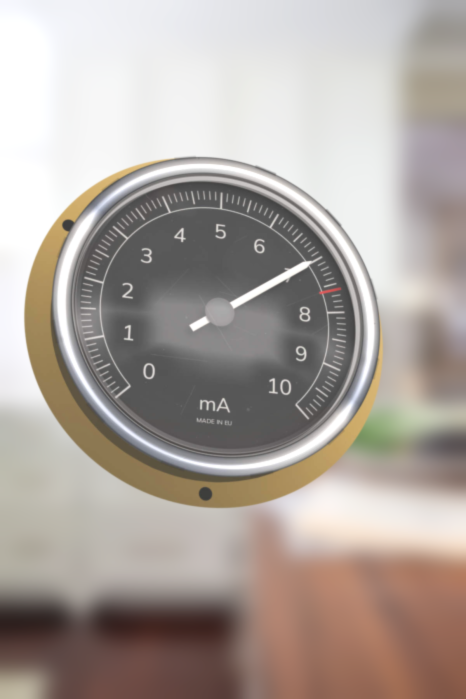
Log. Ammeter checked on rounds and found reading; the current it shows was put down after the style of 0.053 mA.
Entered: 7 mA
